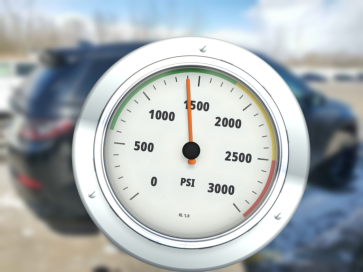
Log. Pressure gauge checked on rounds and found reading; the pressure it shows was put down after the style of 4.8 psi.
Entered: 1400 psi
